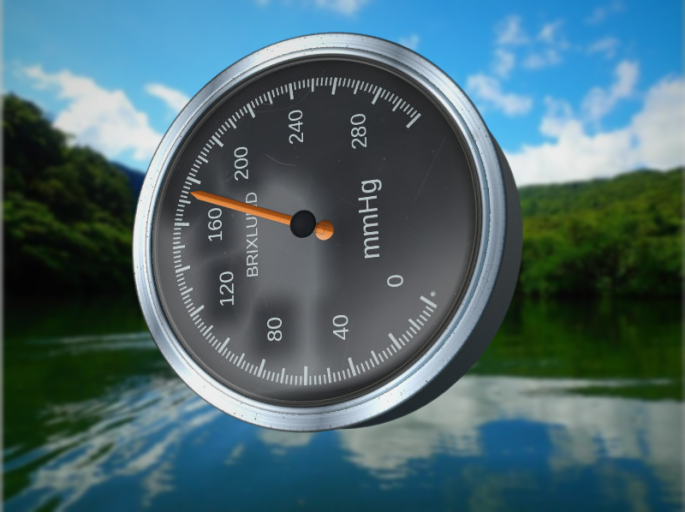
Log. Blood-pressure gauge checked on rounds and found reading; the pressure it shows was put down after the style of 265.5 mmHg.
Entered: 174 mmHg
